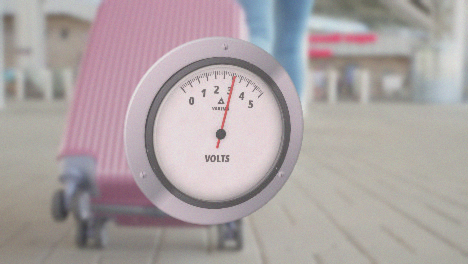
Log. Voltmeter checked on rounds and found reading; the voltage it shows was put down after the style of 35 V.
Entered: 3 V
